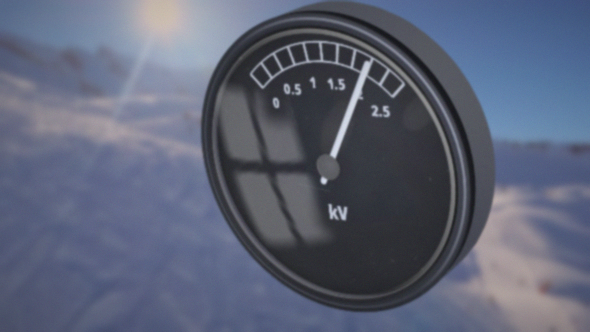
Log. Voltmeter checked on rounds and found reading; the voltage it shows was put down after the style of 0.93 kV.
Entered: 2 kV
